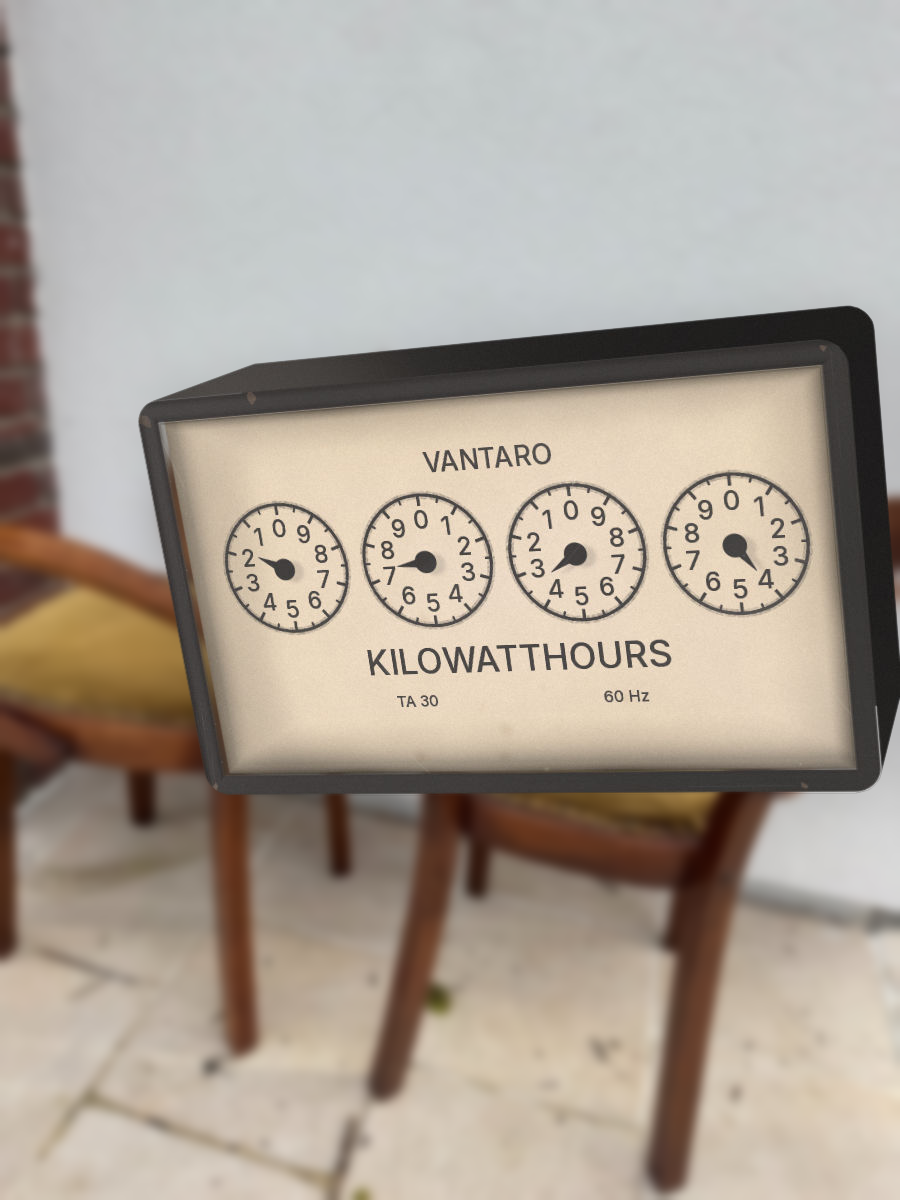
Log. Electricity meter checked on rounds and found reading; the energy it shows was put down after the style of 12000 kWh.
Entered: 1734 kWh
